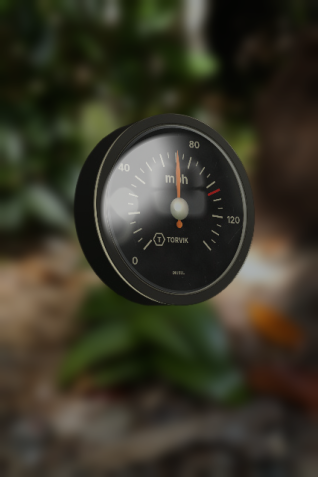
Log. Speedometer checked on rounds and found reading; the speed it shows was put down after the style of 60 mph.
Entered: 70 mph
